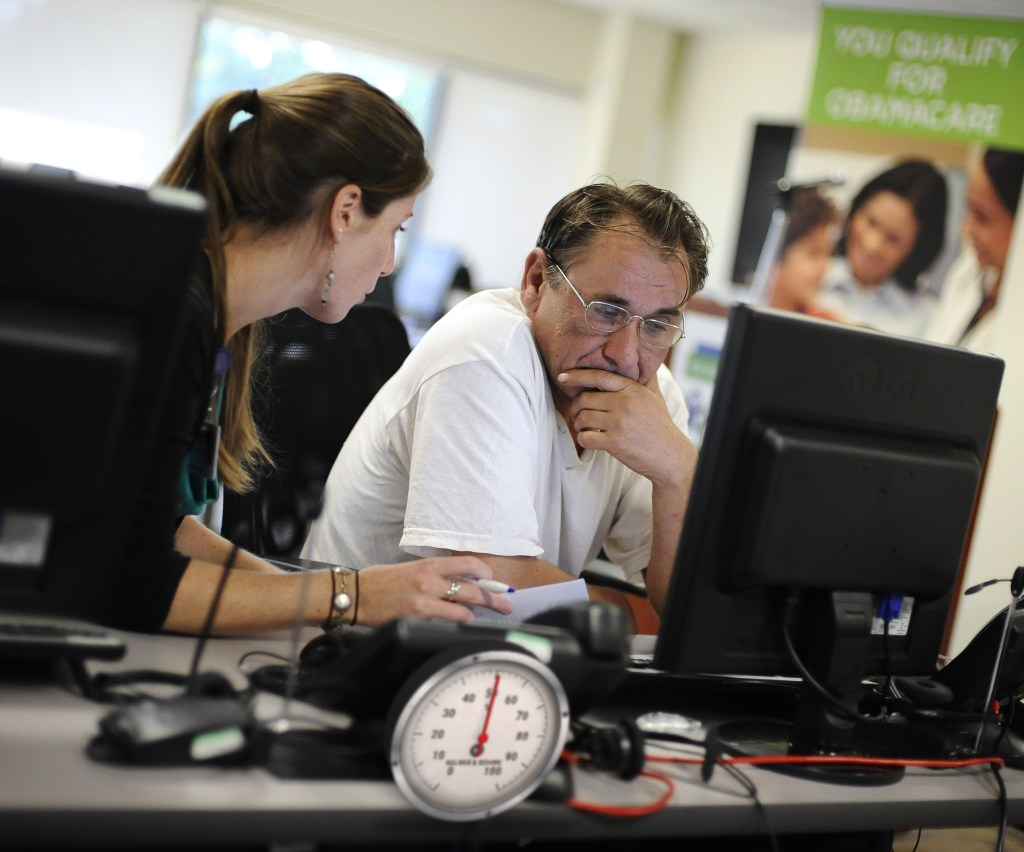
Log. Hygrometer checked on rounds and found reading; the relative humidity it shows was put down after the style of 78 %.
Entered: 50 %
